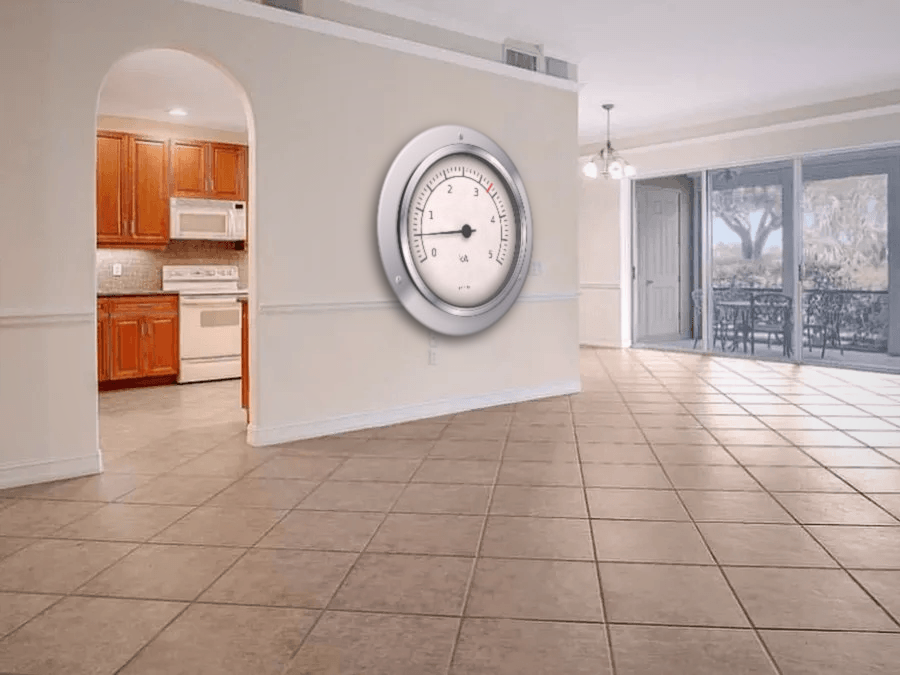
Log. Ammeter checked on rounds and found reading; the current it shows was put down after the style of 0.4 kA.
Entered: 0.5 kA
